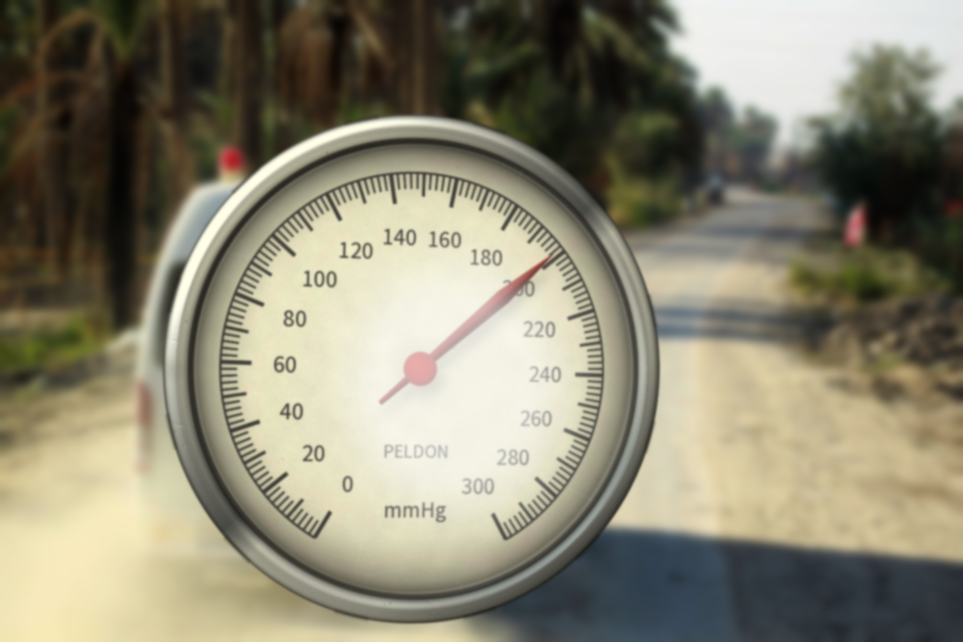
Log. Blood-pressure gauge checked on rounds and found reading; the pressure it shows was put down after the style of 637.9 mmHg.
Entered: 198 mmHg
